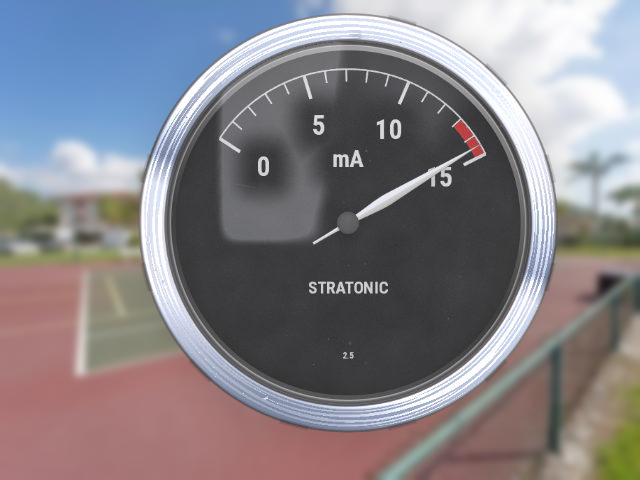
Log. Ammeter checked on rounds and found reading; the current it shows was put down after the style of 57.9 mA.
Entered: 14.5 mA
